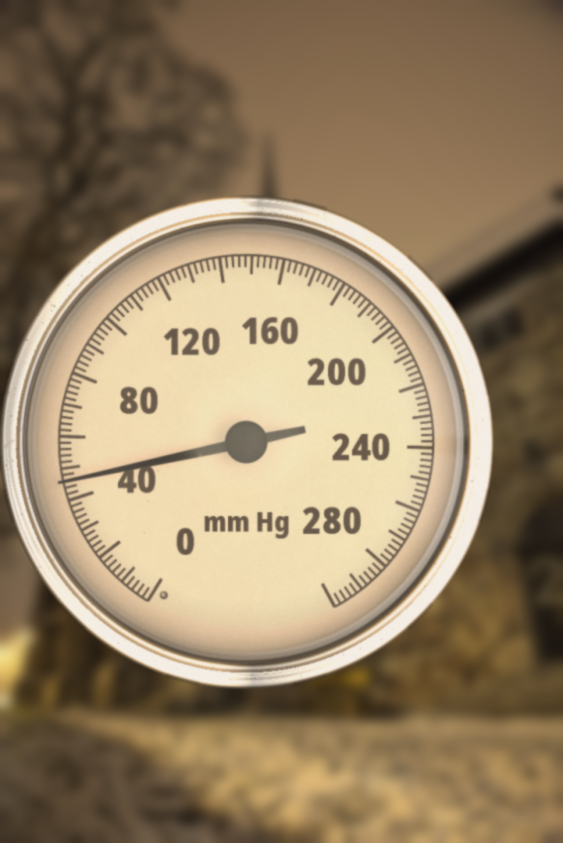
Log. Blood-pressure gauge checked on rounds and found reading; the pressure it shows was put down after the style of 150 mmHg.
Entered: 46 mmHg
